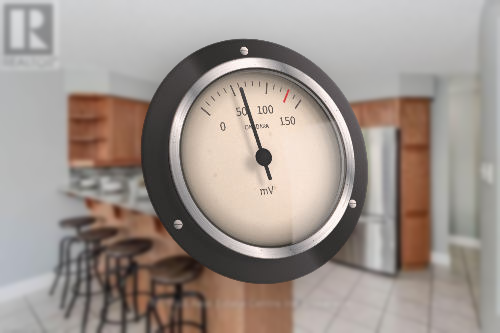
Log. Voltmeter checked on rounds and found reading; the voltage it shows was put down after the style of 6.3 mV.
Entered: 60 mV
